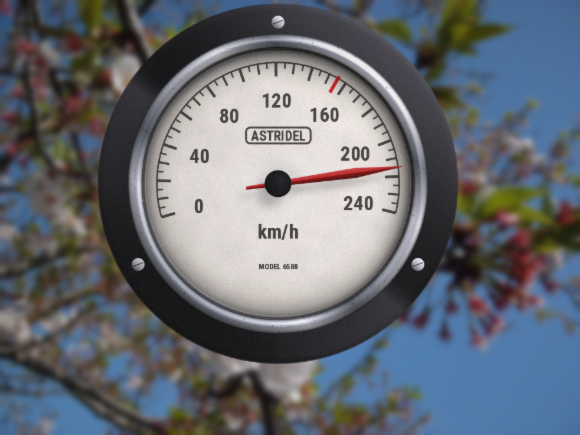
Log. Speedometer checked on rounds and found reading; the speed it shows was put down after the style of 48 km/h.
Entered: 215 km/h
